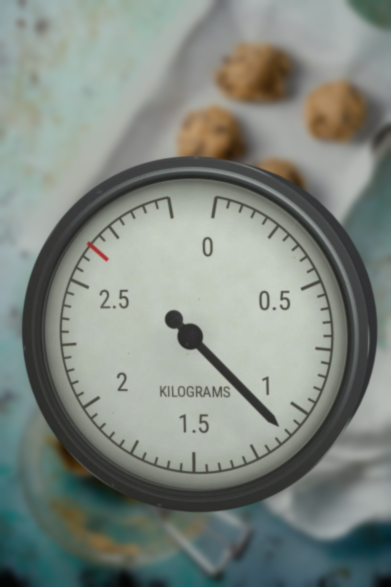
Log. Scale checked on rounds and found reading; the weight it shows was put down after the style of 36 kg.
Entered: 1.1 kg
